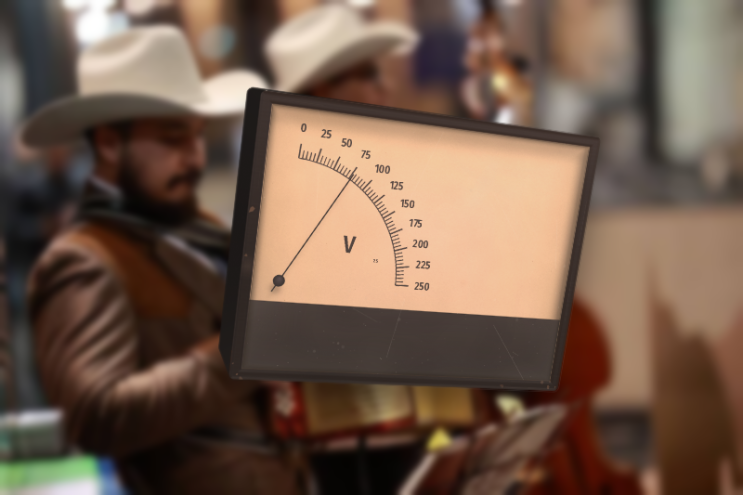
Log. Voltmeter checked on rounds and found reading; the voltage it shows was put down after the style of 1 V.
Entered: 75 V
